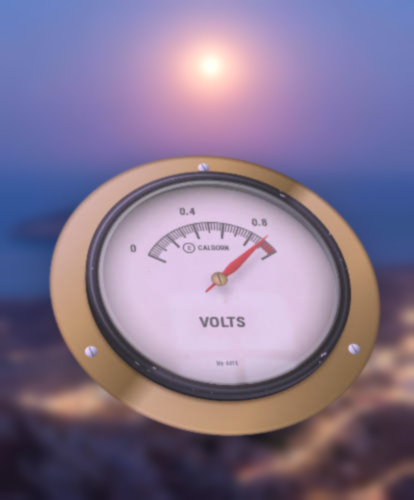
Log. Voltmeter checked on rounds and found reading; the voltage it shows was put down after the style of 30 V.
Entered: 0.9 V
